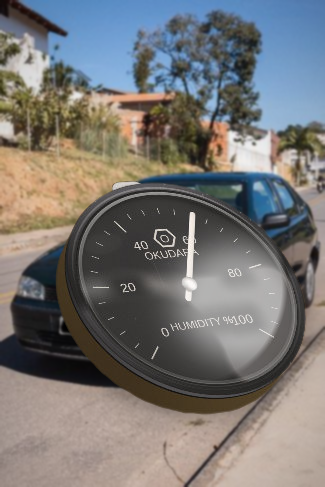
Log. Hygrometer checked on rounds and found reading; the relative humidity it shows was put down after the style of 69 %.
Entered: 60 %
